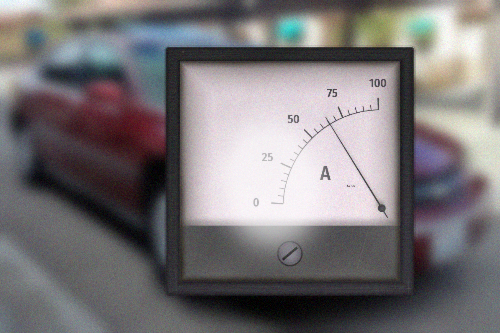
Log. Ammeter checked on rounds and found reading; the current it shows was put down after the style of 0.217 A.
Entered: 65 A
